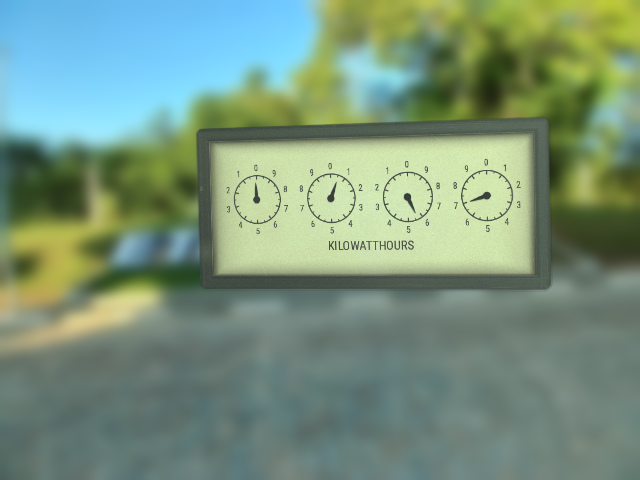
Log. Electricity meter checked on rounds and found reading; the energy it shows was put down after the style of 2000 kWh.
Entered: 57 kWh
